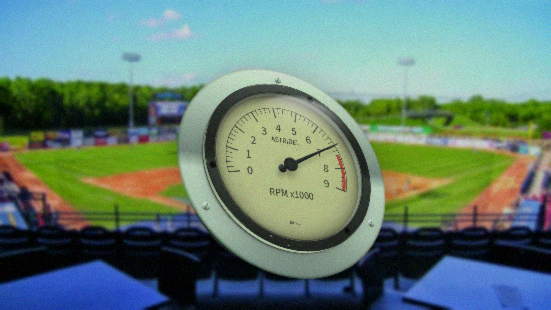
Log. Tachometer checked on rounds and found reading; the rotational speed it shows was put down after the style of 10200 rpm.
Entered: 7000 rpm
